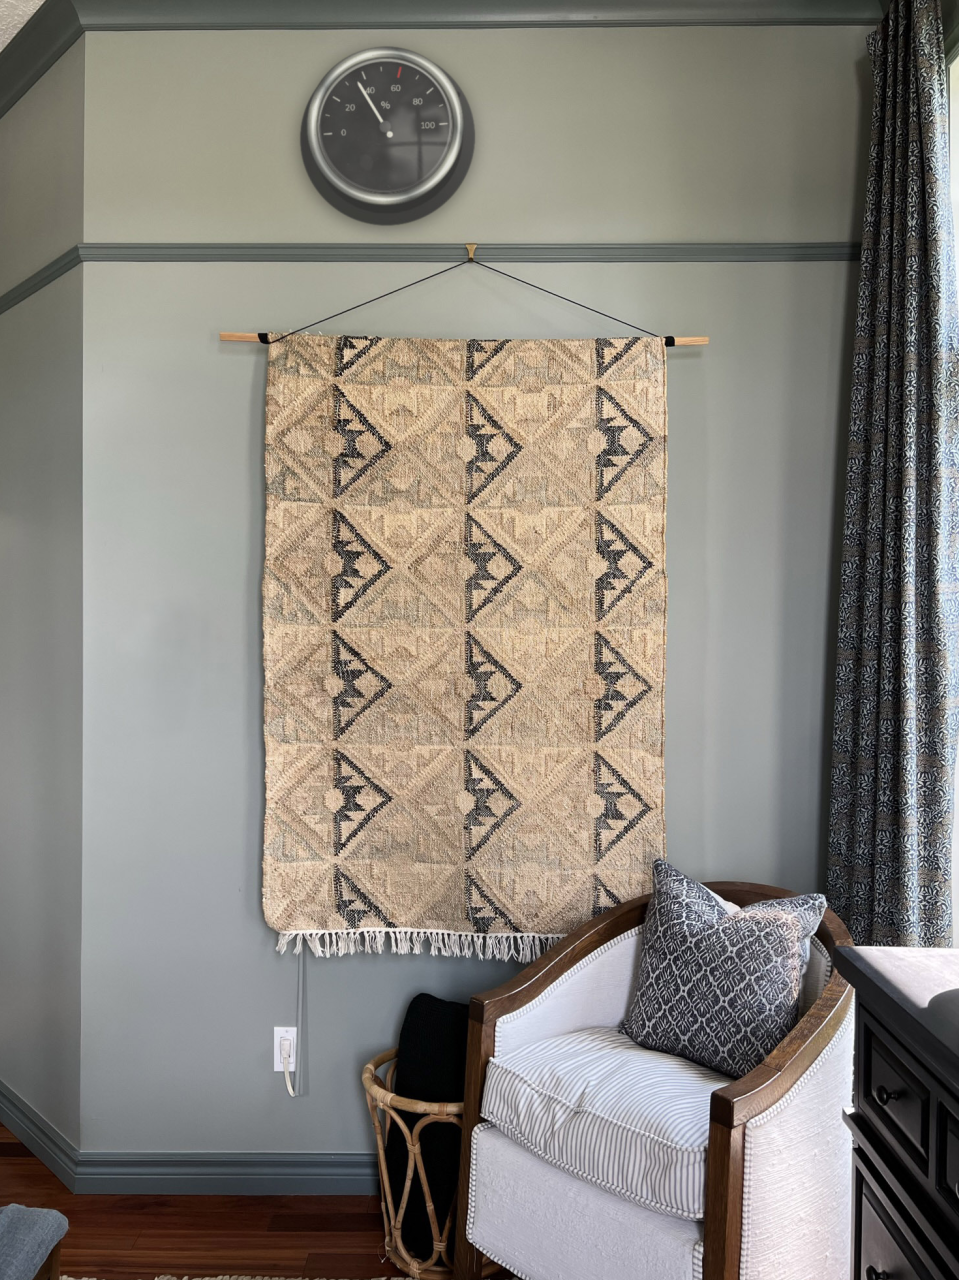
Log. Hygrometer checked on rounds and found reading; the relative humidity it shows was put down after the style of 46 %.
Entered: 35 %
